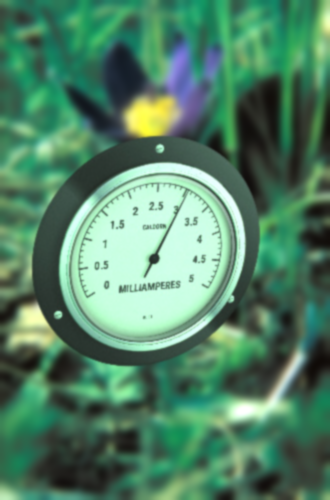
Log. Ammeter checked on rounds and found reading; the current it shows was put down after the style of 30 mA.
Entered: 3 mA
